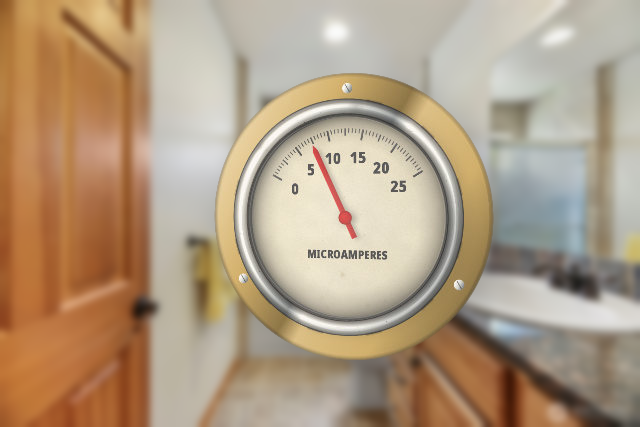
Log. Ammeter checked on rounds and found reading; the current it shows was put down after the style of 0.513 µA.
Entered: 7.5 µA
